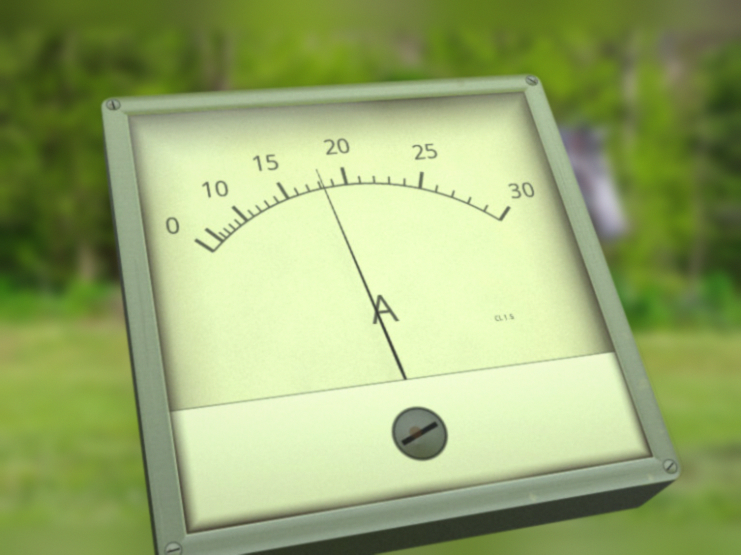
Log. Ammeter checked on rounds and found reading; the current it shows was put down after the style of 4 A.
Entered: 18 A
